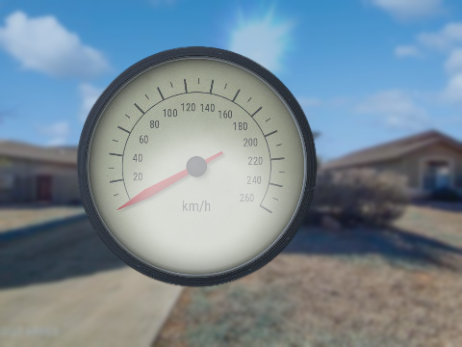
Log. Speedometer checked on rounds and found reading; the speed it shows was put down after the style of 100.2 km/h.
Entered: 0 km/h
